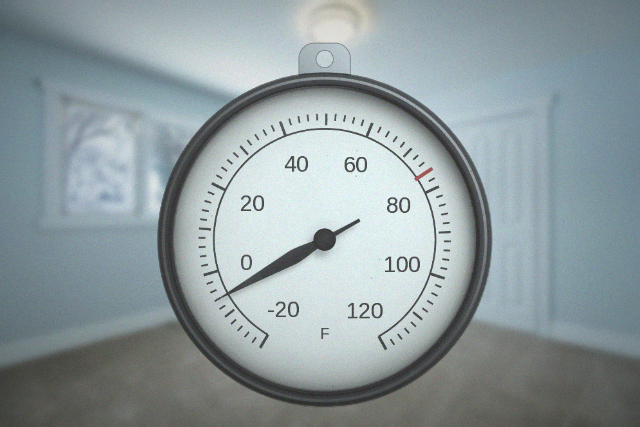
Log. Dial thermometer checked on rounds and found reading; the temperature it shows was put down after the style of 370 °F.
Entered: -6 °F
